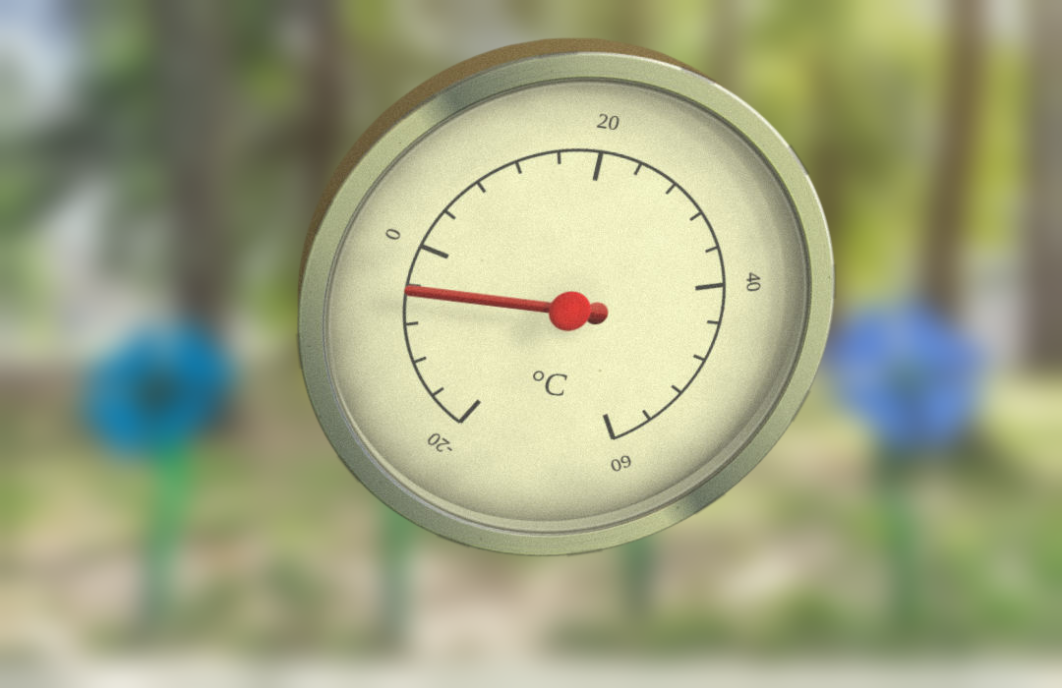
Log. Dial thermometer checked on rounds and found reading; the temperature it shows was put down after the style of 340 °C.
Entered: -4 °C
